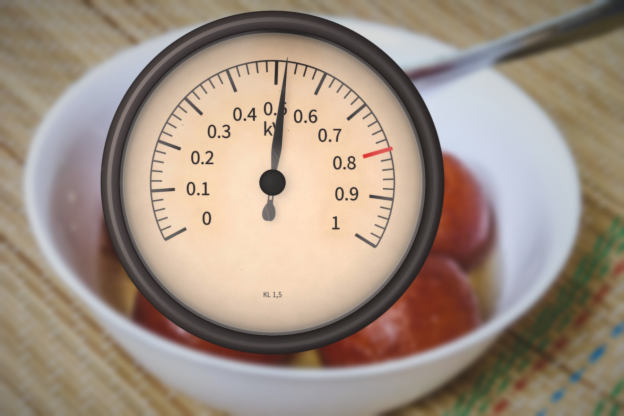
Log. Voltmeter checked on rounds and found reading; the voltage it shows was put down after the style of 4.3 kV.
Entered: 0.52 kV
